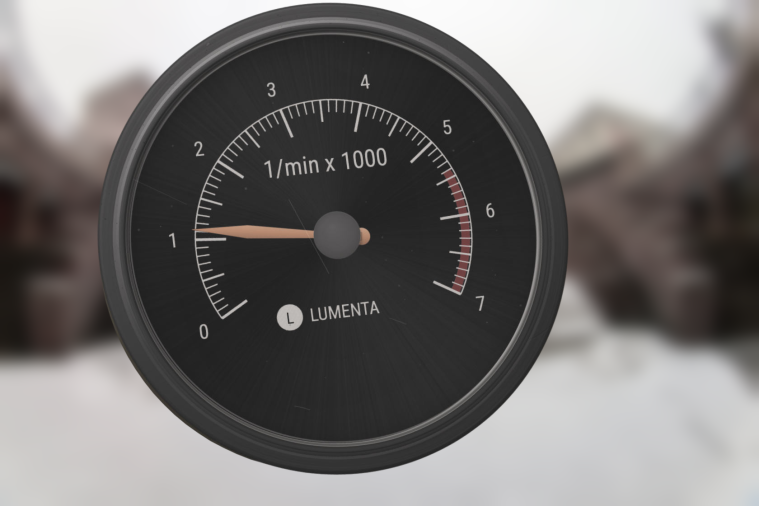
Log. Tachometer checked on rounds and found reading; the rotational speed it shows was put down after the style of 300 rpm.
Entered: 1100 rpm
